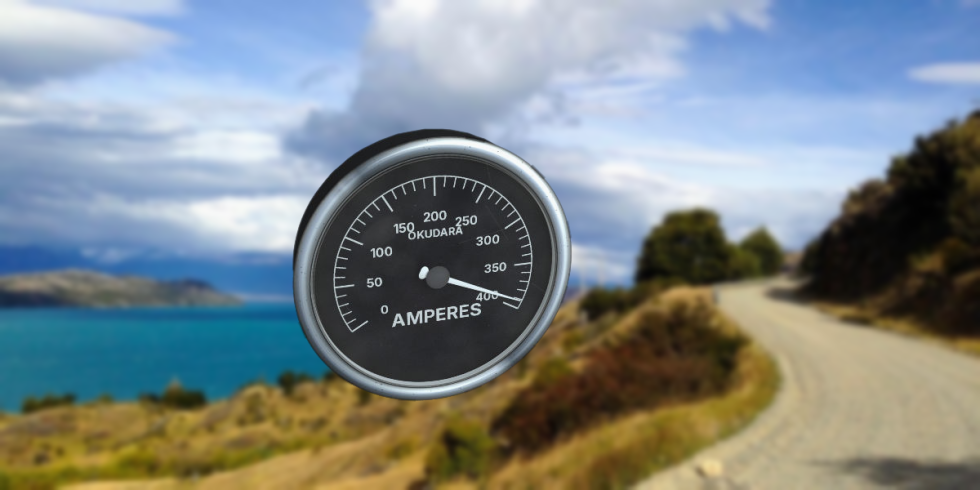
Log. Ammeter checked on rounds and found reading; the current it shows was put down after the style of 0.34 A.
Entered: 390 A
